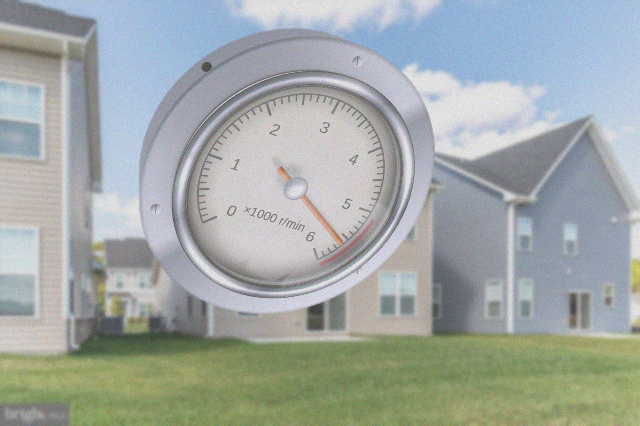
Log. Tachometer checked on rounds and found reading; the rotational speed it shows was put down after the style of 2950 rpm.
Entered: 5600 rpm
